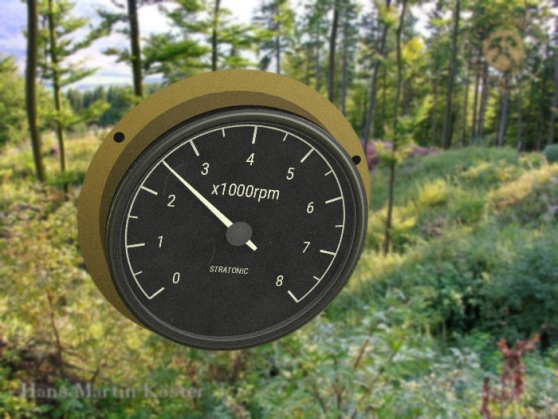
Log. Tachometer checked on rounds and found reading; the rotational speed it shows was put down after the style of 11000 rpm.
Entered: 2500 rpm
